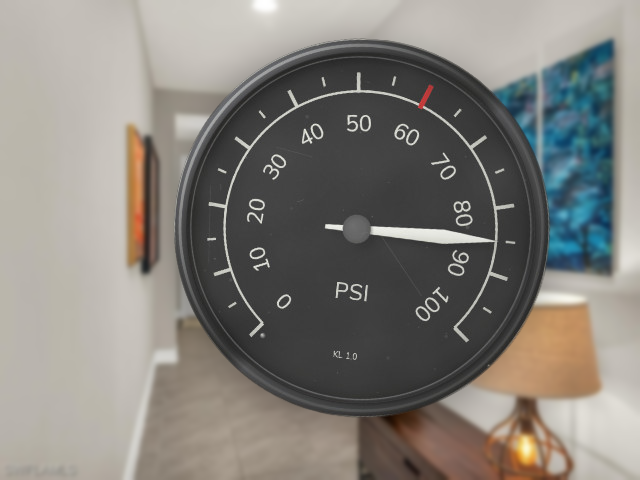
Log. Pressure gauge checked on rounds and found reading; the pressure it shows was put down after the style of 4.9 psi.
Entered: 85 psi
